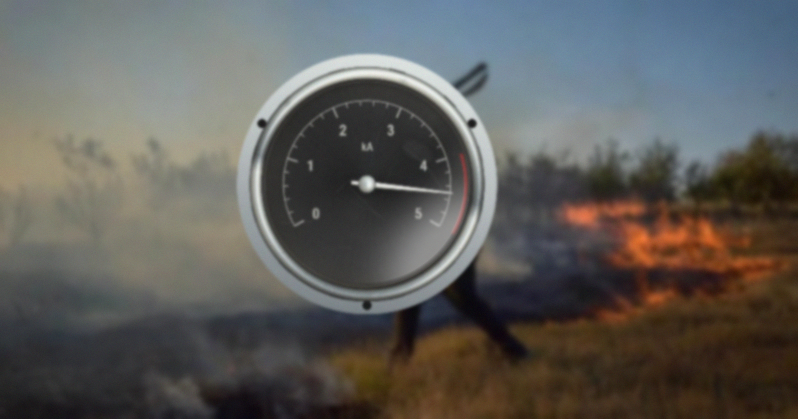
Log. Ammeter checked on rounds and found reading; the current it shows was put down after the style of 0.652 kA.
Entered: 4.5 kA
